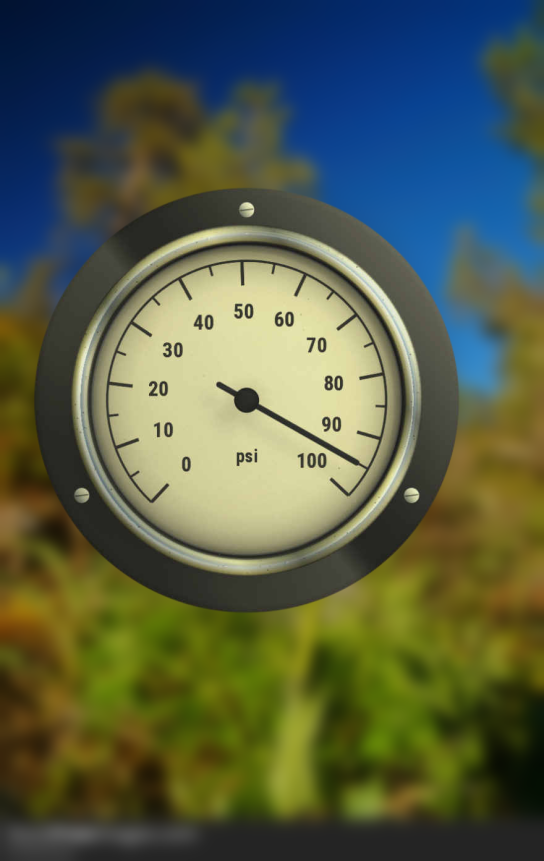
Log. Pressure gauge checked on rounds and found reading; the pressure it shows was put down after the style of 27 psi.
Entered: 95 psi
